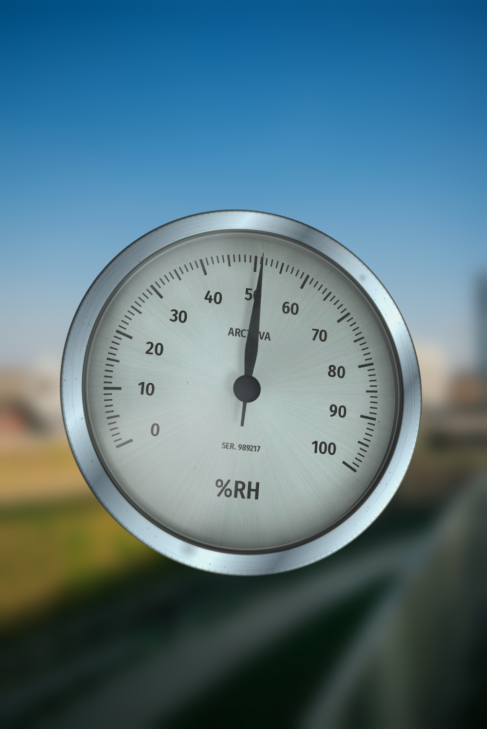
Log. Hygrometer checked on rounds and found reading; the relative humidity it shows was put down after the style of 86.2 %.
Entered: 51 %
